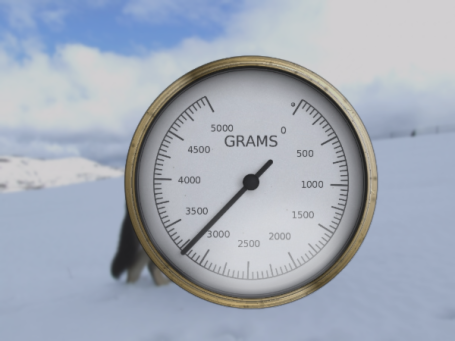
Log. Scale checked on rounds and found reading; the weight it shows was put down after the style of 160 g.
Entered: 3200 g
